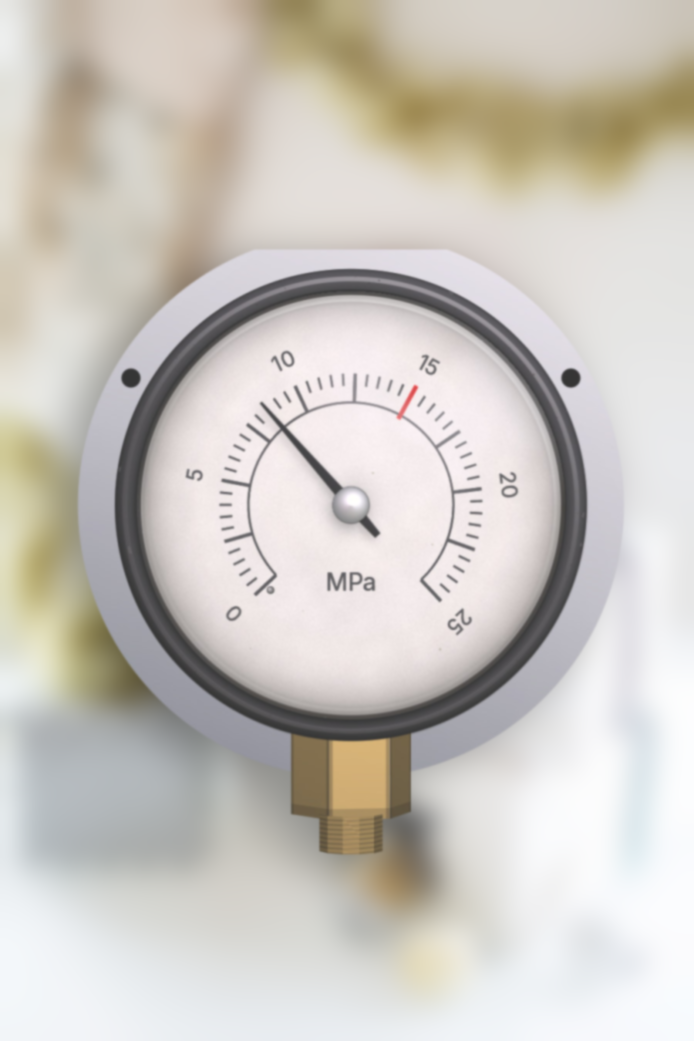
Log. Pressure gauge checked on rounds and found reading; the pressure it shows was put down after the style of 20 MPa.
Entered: 8.5 MPa
